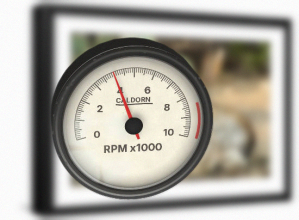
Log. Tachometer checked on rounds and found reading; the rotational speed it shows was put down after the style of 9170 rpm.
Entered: 4000 rpm
